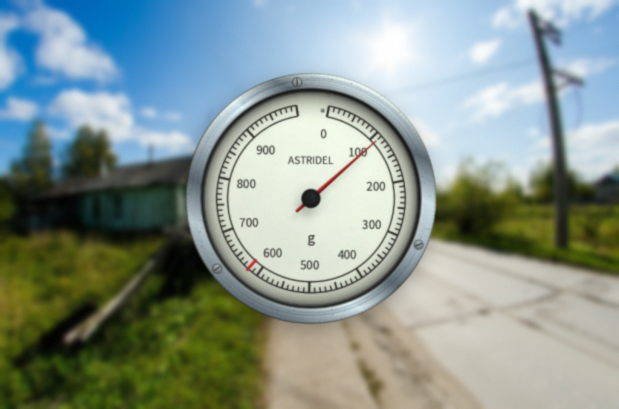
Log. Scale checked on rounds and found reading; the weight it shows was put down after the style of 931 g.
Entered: 110 g
